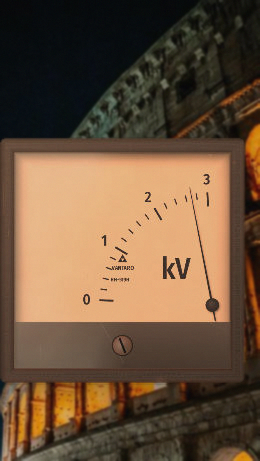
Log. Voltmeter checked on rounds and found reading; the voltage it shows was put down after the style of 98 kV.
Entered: 2.7 kV
